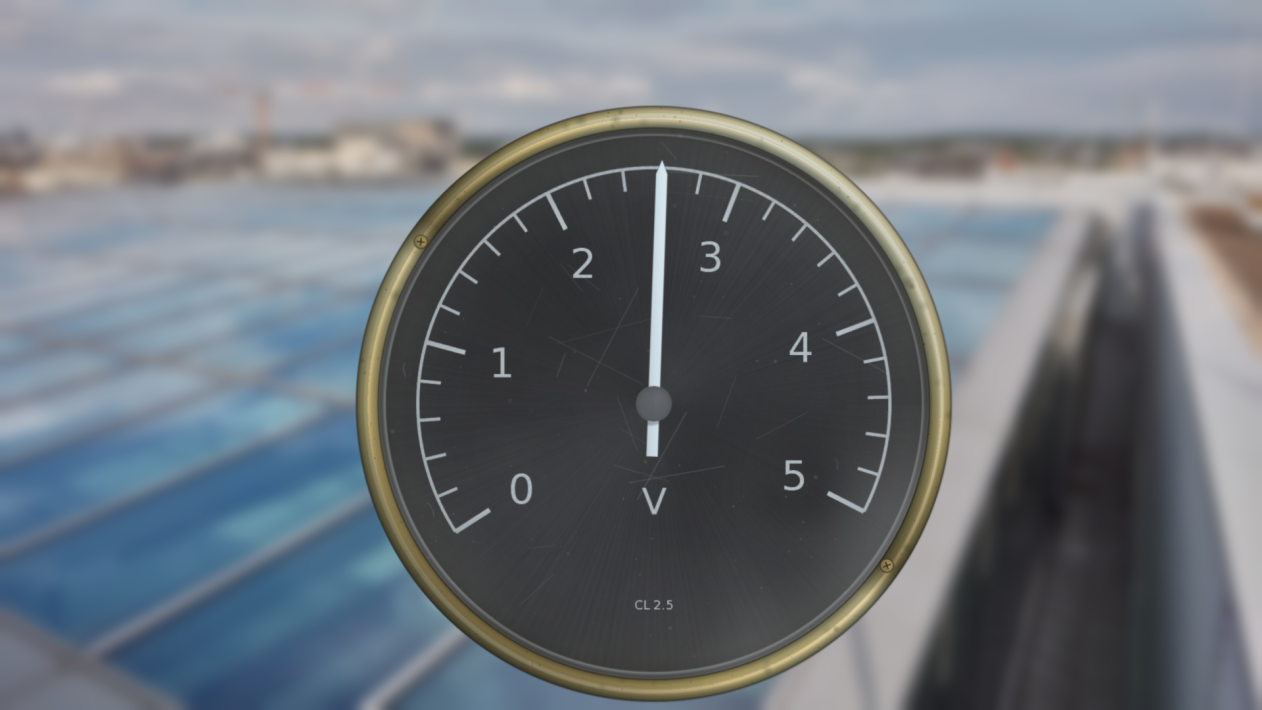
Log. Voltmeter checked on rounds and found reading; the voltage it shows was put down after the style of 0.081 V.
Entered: 2.6 V
